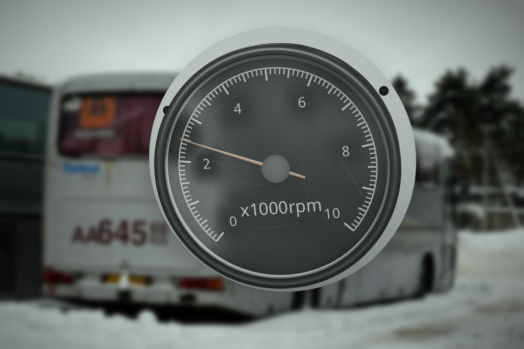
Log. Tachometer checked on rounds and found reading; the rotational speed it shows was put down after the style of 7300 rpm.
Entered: 2500 rpm
